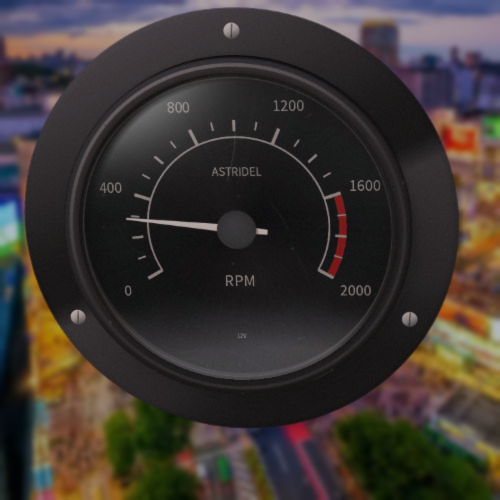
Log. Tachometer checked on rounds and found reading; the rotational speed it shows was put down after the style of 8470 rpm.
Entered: 300 rpm
